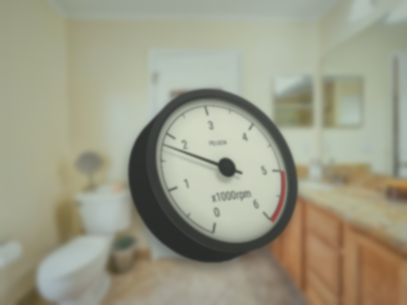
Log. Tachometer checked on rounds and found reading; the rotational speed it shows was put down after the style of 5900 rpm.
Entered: 1750 rpm
